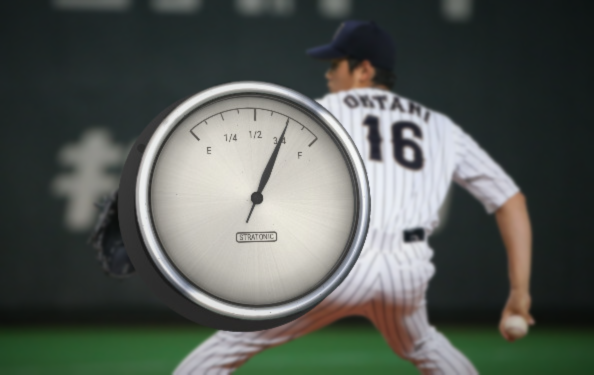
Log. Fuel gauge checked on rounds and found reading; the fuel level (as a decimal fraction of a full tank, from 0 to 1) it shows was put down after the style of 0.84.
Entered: 0.75
